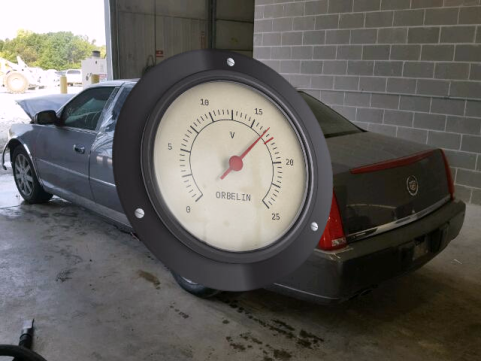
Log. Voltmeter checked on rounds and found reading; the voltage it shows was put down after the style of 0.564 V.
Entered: 16.5 V
